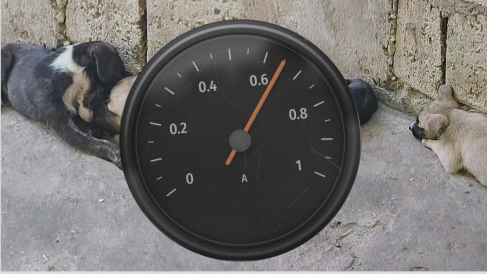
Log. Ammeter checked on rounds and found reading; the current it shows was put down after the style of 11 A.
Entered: 0.65 A
